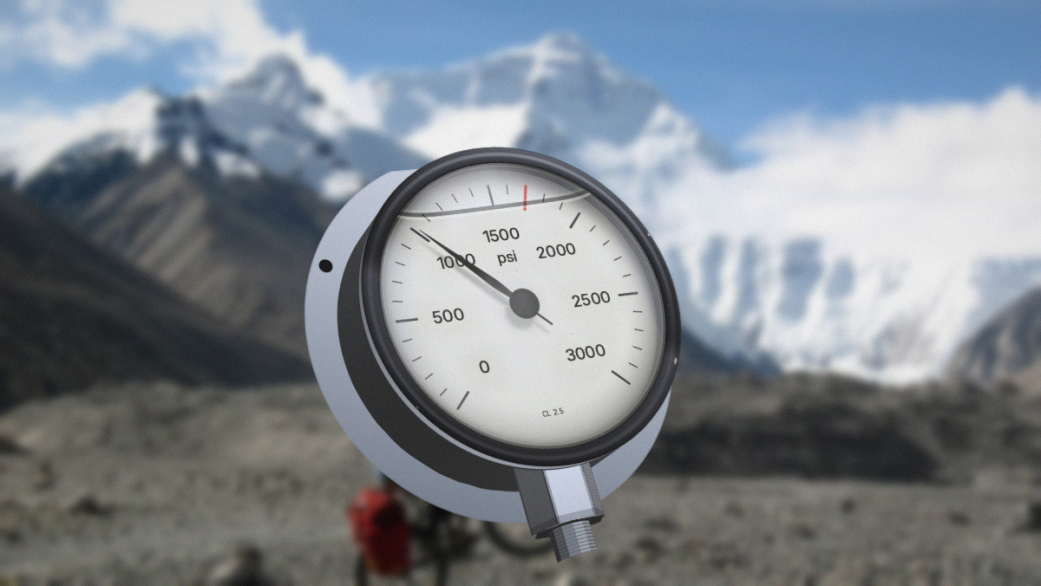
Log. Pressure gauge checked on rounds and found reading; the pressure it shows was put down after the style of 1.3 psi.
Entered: 1000 psi
